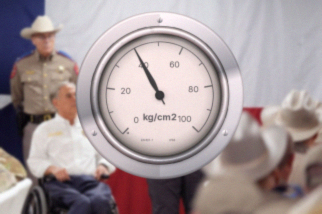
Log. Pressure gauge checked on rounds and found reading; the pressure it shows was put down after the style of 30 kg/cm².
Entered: 40 kg/cm²
